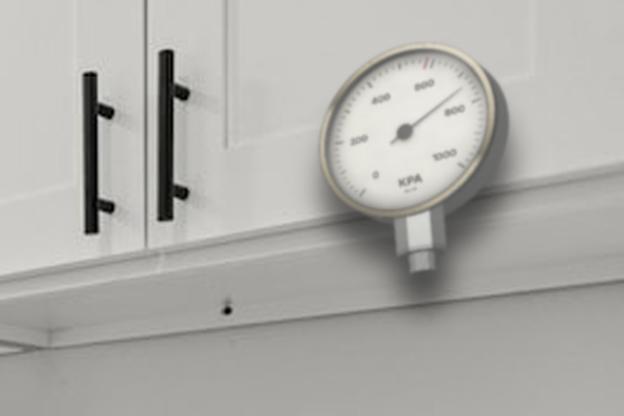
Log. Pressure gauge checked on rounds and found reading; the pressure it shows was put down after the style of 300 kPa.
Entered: 740 kPa
